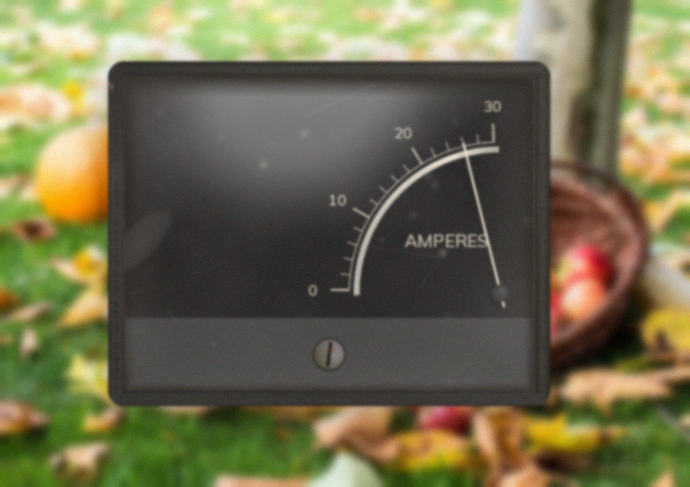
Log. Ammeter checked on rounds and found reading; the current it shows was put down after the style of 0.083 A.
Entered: 26 A
